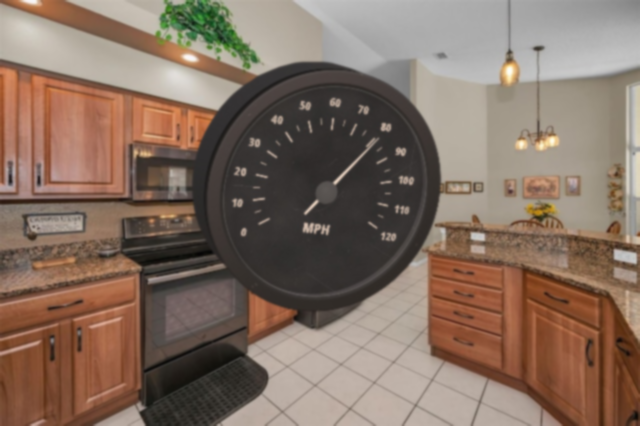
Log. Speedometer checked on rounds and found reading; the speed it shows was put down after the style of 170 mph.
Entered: 80 mph
